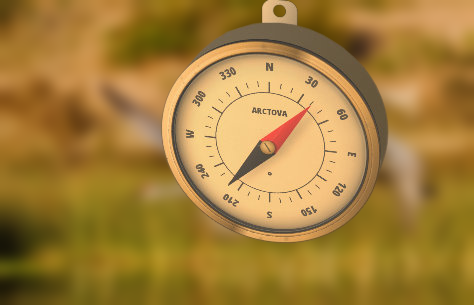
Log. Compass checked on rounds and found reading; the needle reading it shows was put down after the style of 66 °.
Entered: 40 °
